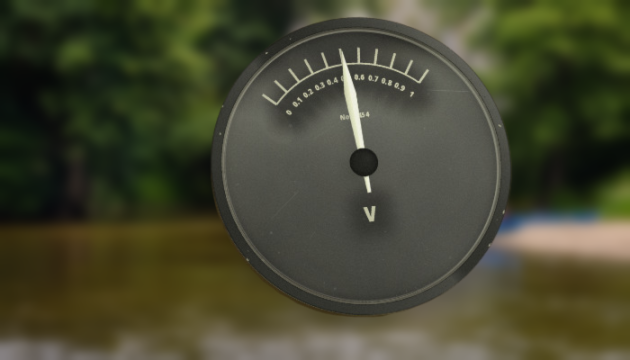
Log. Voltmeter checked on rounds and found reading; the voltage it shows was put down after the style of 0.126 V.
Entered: 0.5 V
